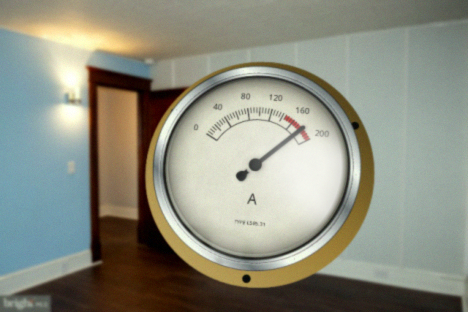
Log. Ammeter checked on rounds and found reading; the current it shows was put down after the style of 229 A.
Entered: 180 A
